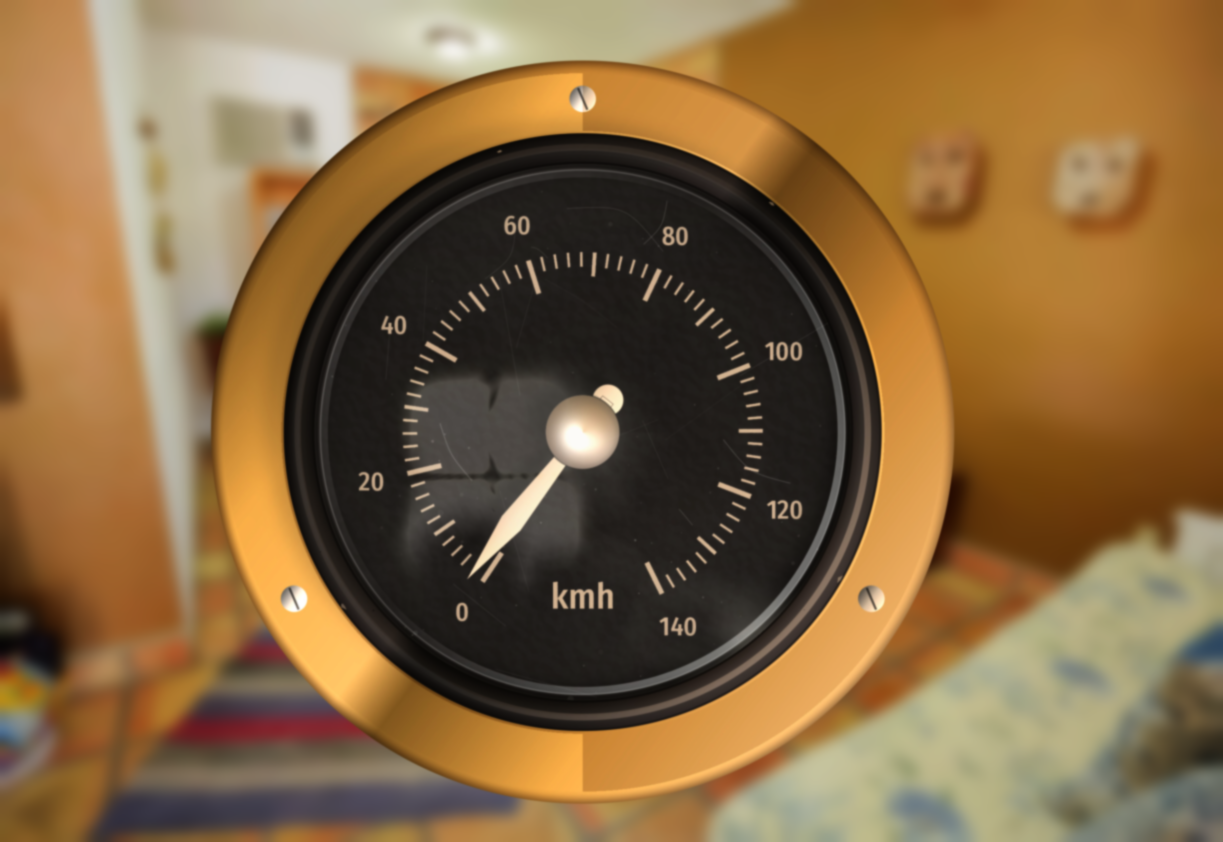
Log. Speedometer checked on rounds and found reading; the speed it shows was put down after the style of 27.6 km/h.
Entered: 2 km/h
